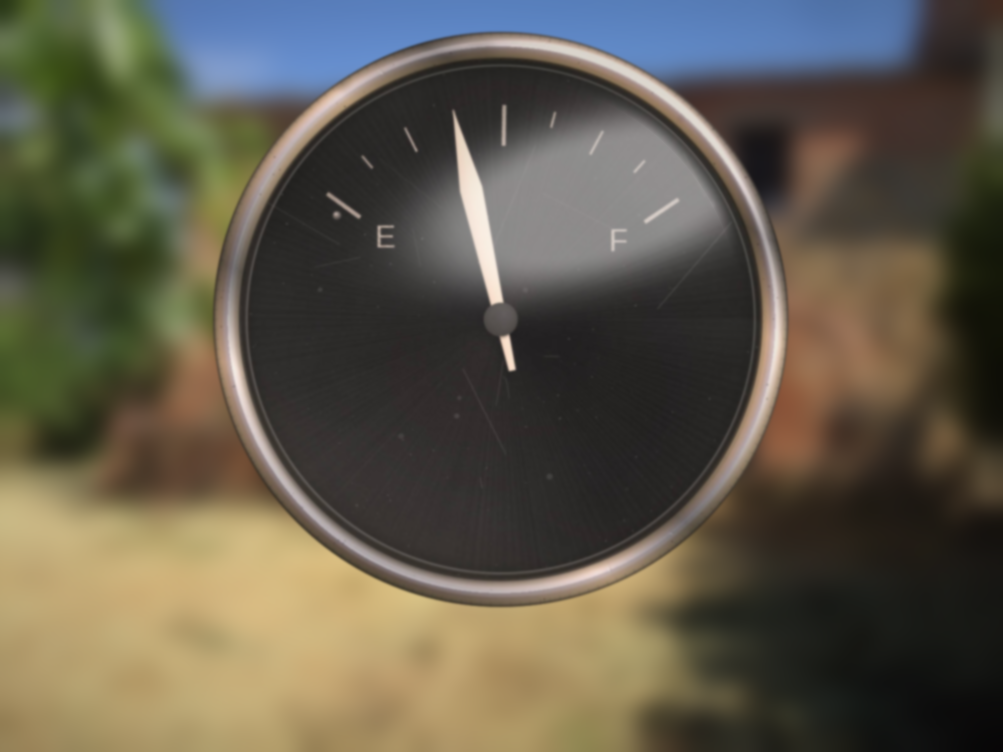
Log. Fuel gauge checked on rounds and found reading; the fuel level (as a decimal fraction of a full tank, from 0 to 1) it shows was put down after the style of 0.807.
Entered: 0.375
